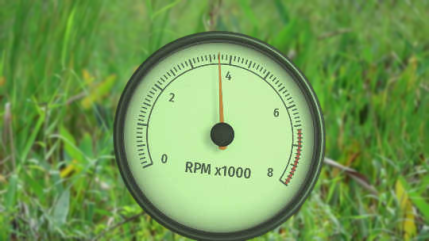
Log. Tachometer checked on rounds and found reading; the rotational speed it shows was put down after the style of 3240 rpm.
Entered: 3700 rpm
